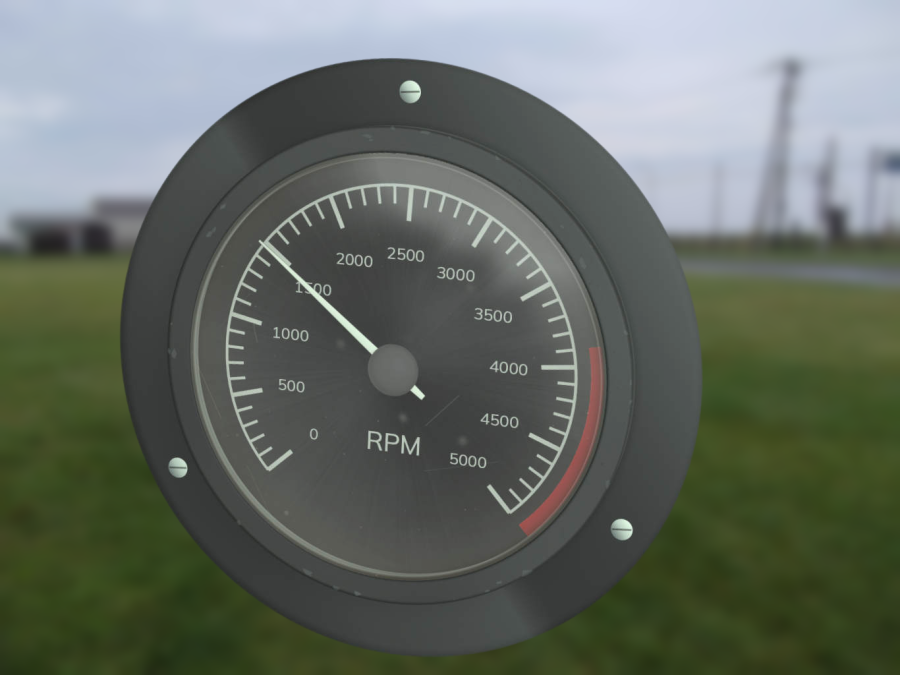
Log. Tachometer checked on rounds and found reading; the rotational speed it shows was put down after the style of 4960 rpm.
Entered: 1500 rpm
